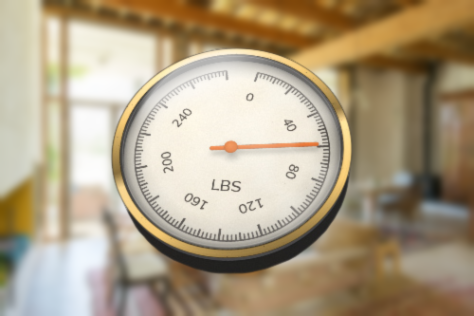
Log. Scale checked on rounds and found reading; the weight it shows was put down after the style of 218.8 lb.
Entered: 60 lb
